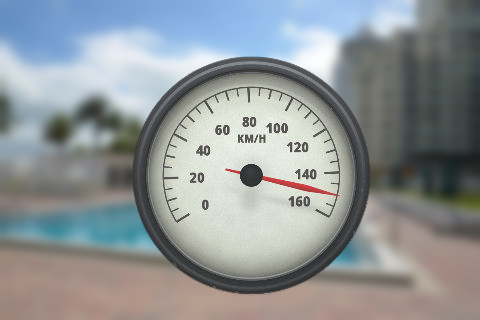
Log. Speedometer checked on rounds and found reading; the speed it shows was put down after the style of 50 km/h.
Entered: 150 km/h
